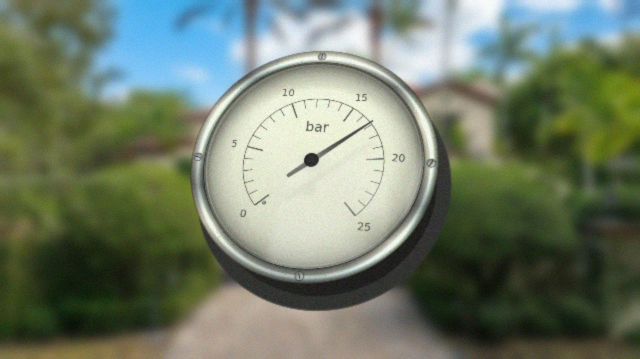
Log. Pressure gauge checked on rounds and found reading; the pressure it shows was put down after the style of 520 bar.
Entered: 17 bar
